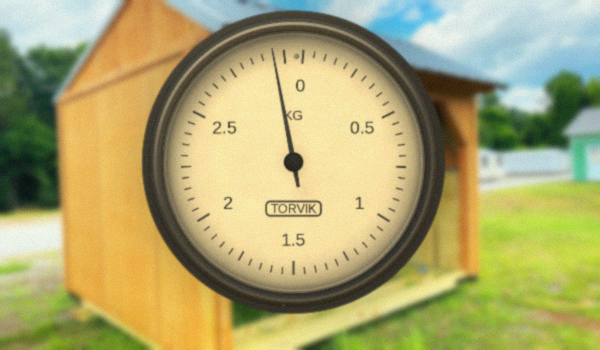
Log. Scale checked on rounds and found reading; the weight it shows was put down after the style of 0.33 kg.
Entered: 2.95 kg
